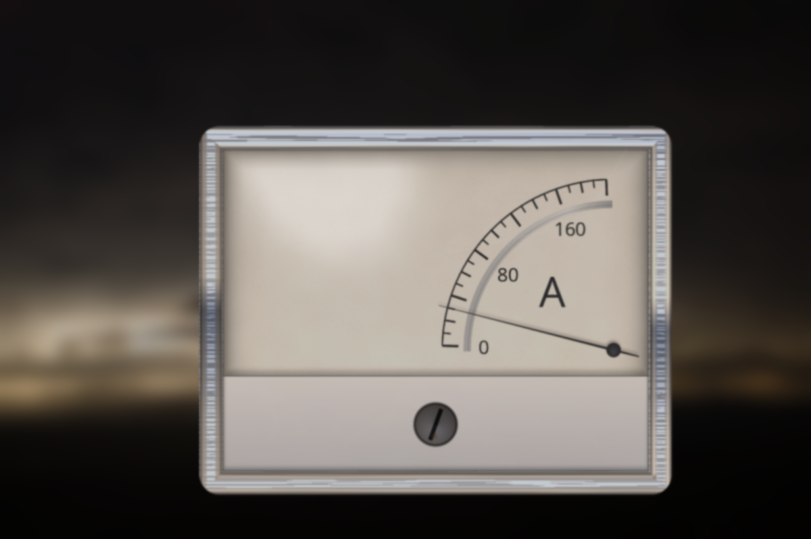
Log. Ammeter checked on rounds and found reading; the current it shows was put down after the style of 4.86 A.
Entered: 30 A
